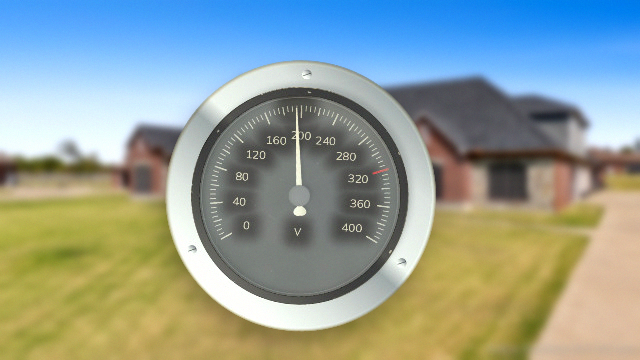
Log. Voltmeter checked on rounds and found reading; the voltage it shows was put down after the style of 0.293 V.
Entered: 195 V
